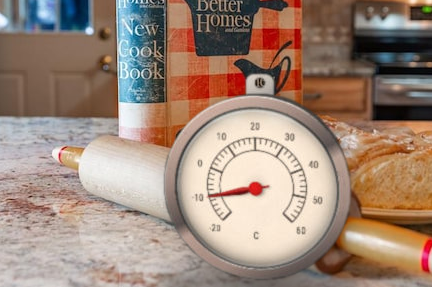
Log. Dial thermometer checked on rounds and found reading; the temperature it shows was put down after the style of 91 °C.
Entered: -10 °C
